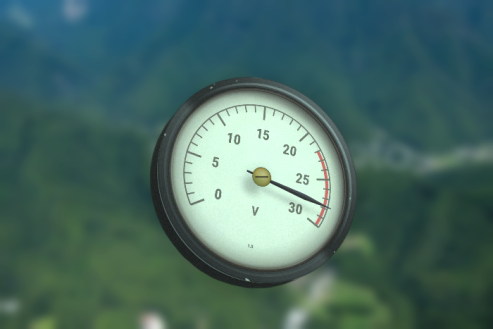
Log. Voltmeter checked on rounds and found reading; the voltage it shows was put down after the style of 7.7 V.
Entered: 28 V
